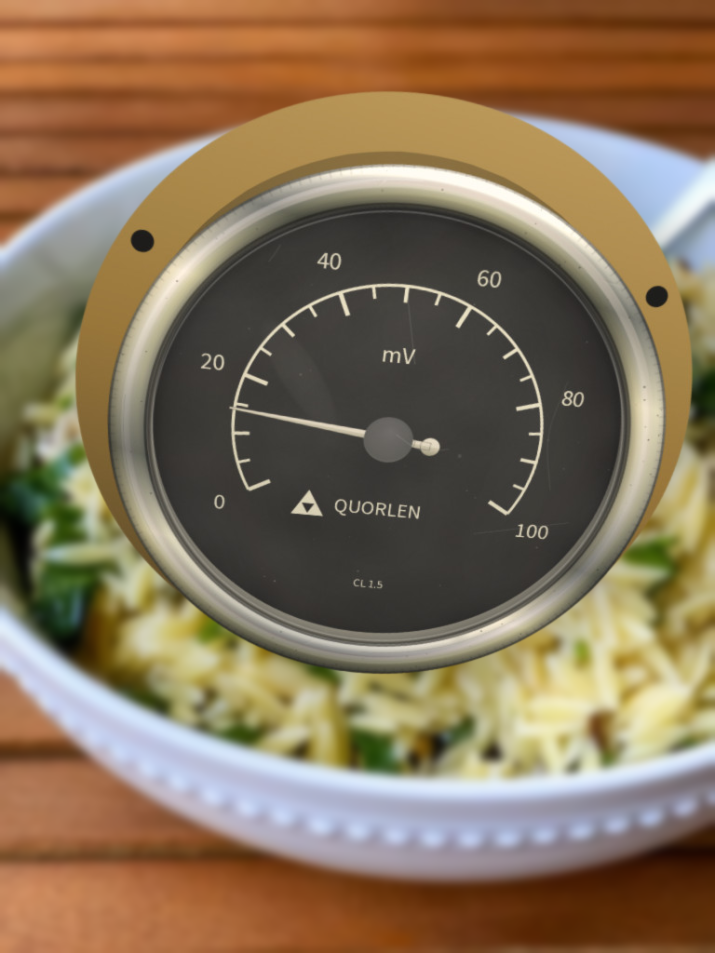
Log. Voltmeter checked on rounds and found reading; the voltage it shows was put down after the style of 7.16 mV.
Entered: 15 mV
